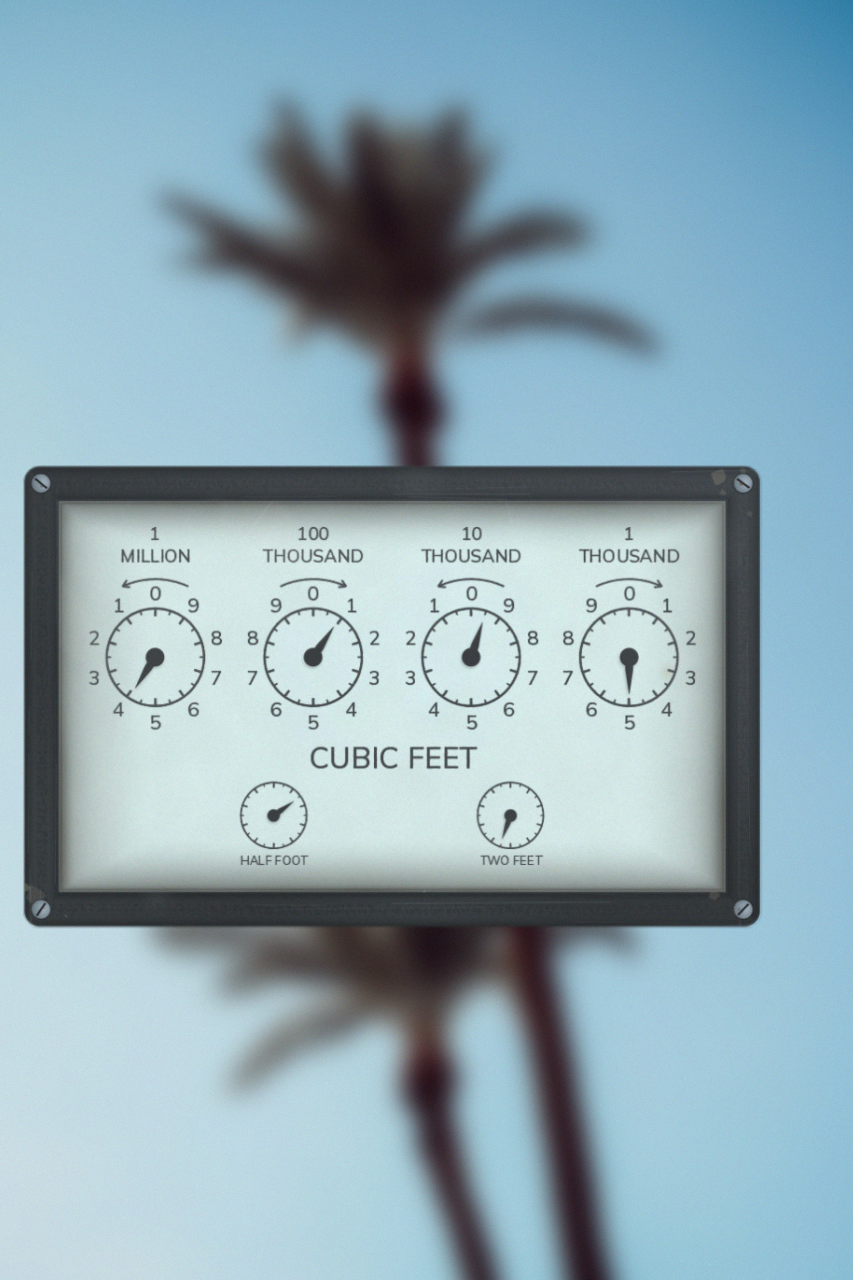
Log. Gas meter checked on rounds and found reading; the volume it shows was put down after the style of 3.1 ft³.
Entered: 409500 ft³
